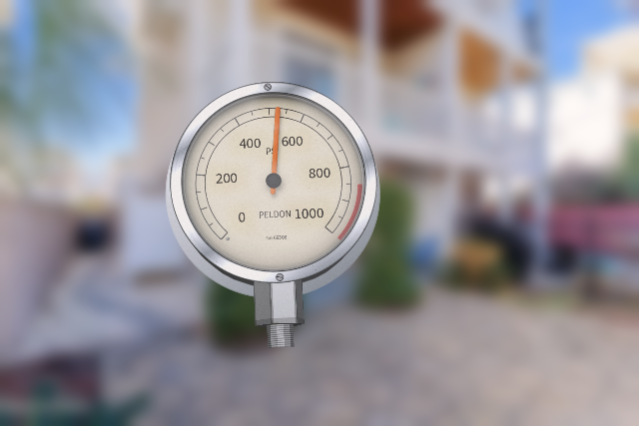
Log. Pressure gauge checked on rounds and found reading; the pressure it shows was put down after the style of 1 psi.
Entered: 525 psi
